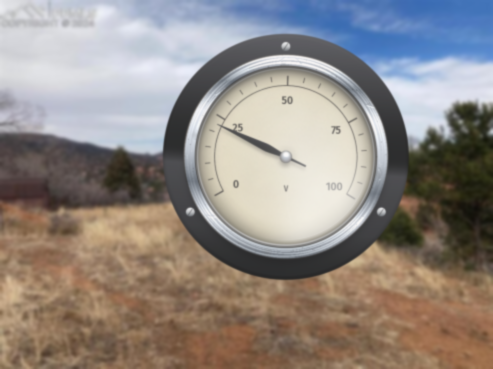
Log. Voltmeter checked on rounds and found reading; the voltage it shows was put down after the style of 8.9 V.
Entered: 22.5 V
